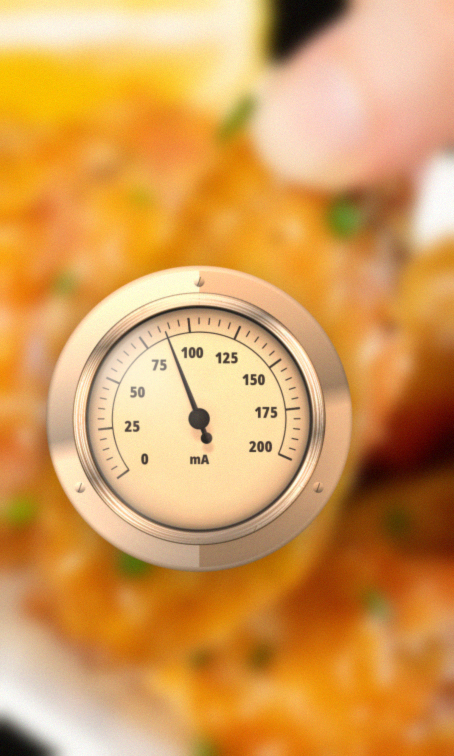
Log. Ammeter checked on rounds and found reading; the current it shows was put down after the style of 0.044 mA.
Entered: 87.5 mA
